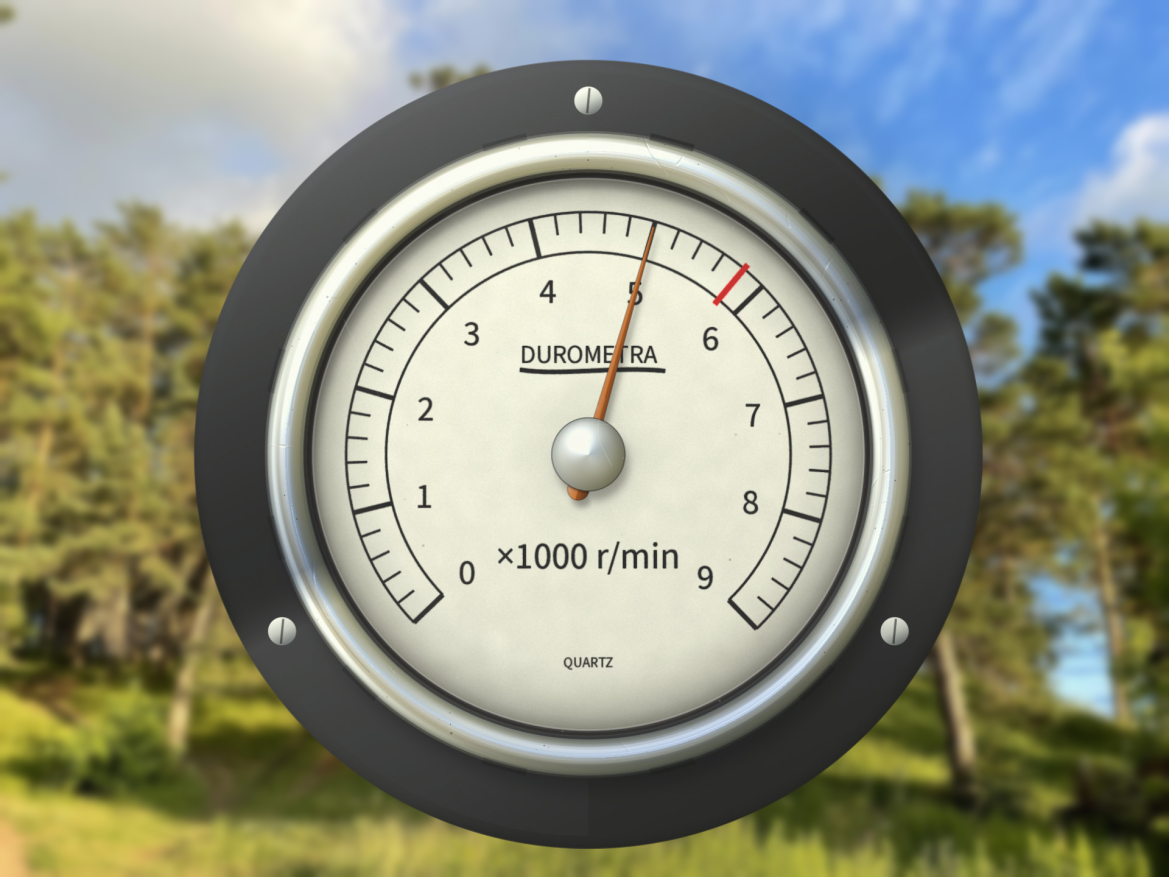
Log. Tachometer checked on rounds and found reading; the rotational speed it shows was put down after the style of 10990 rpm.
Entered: 5000 rpm
